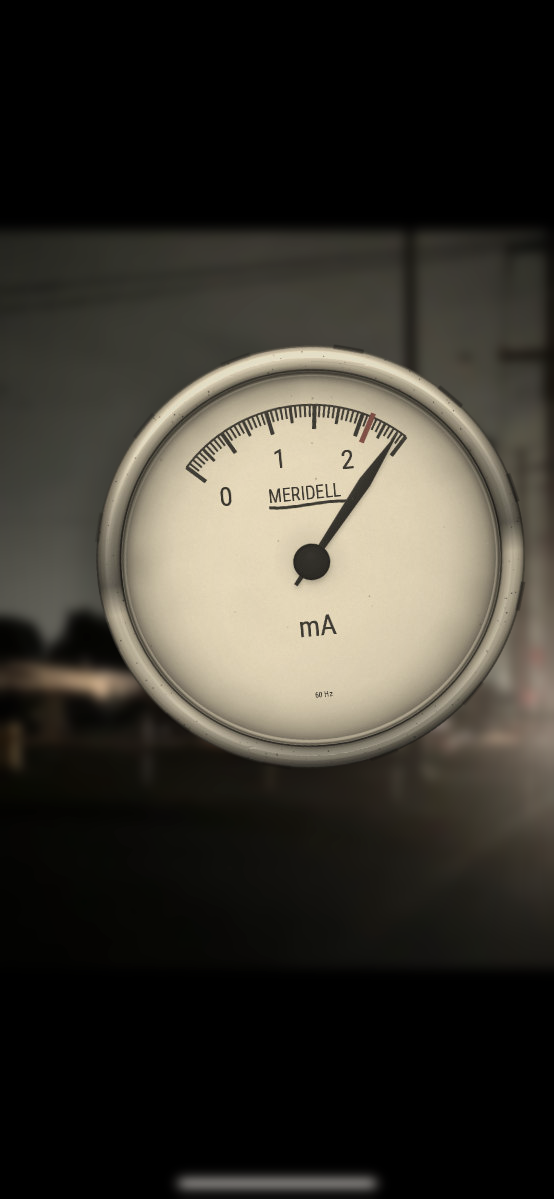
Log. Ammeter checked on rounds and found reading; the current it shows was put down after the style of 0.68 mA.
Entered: 2.4 mA
